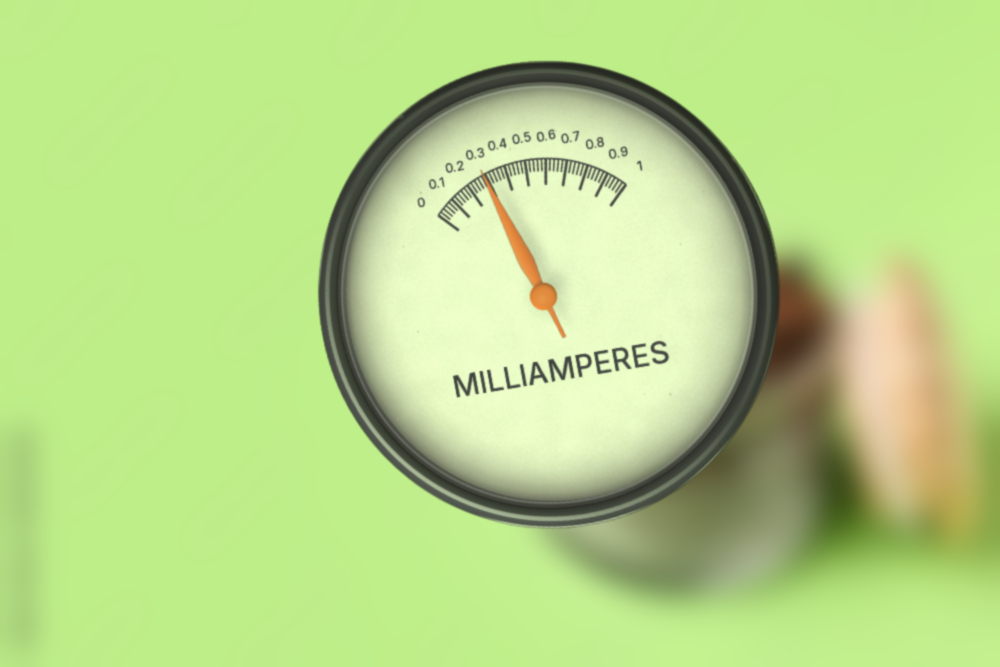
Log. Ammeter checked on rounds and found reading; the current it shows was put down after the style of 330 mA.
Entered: 0.3 mA
